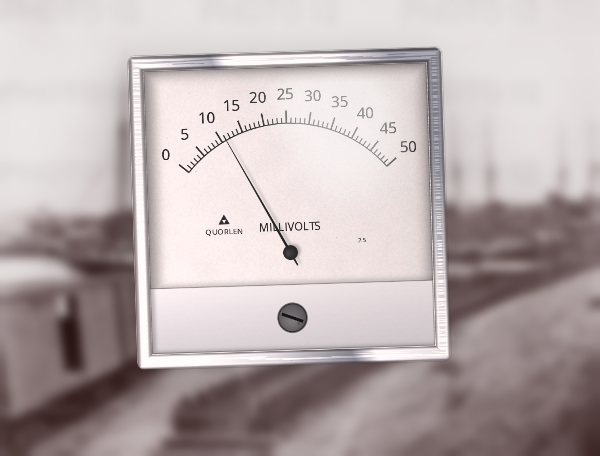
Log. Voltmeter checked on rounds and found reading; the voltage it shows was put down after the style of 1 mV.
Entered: 11 mV
